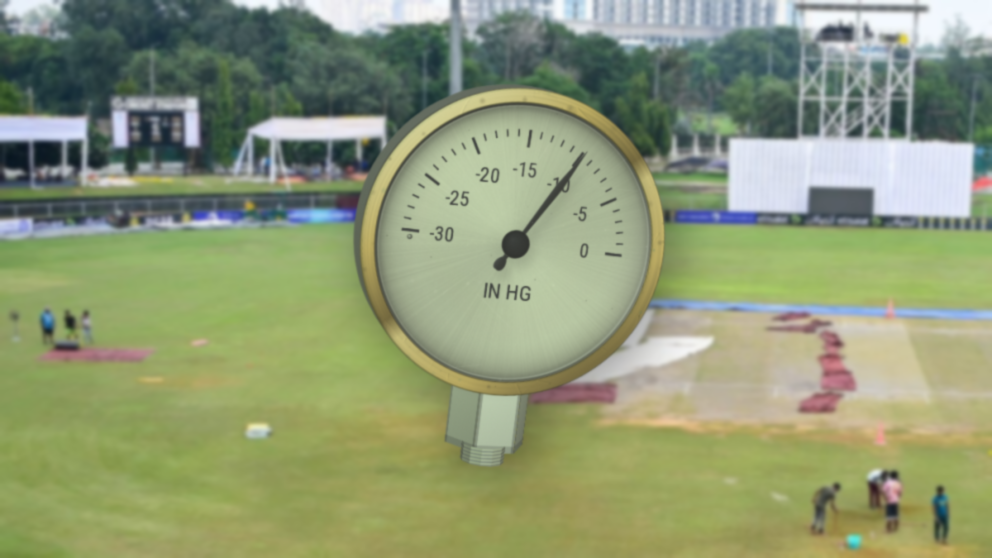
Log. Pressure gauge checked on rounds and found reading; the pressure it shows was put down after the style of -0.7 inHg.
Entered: -10 inHg
